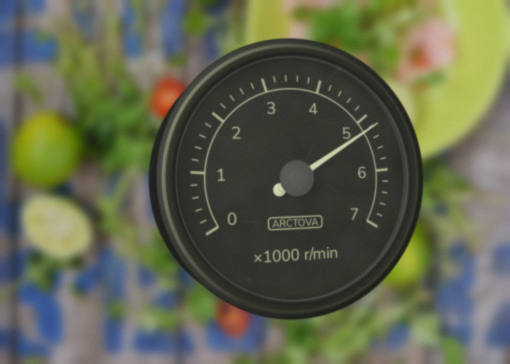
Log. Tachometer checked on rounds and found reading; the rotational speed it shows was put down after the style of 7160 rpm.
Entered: 5200 rpm
